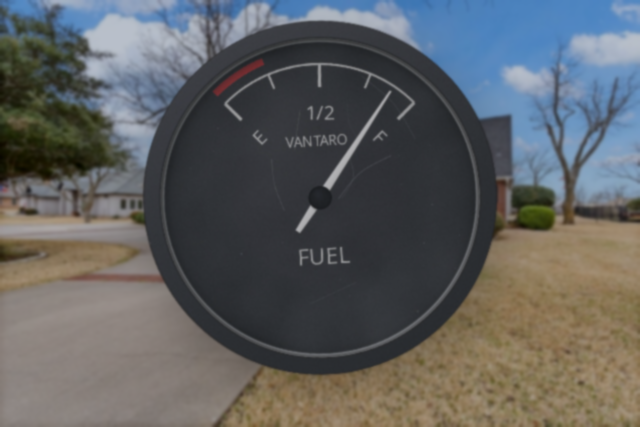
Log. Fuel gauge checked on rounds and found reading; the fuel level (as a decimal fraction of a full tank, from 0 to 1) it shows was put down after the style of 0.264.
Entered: 0.875
